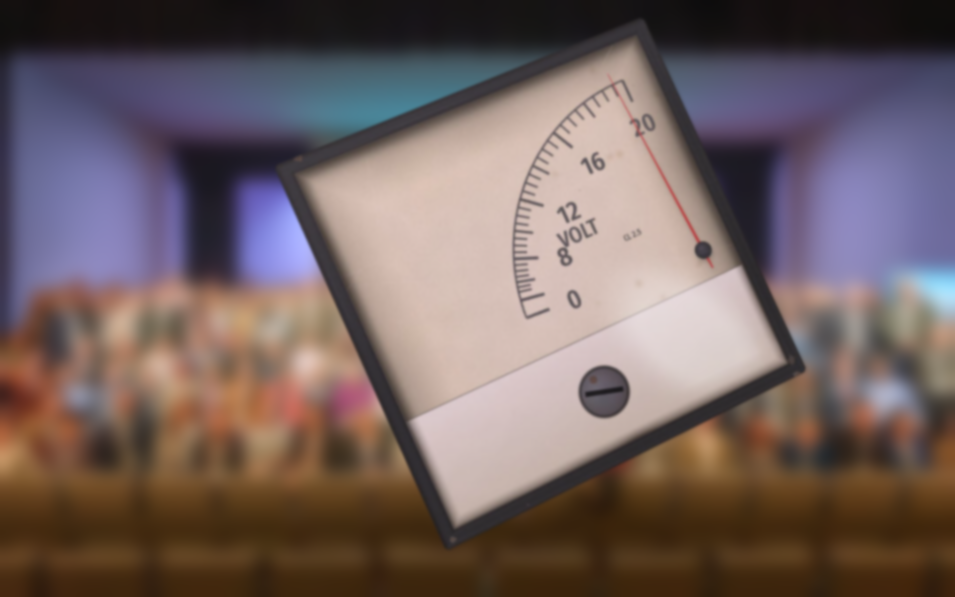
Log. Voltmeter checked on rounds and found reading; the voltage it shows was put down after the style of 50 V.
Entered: 19.5 V
